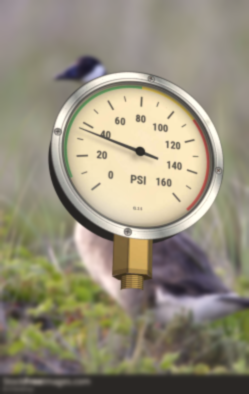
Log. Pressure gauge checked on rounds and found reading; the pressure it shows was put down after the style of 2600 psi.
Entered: 35 psi
